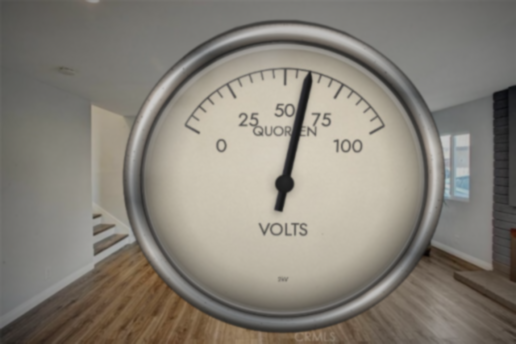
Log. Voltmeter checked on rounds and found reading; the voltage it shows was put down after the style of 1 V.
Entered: 60 V
